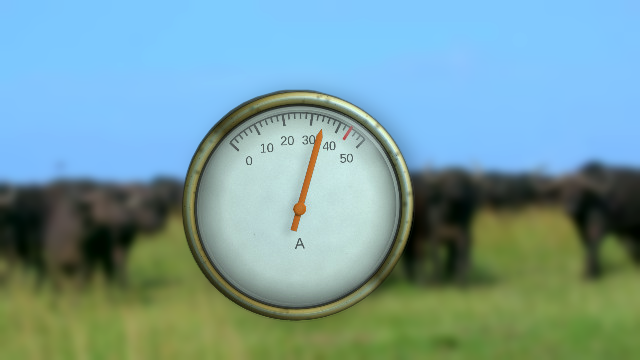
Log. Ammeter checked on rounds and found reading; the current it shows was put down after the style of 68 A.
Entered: 34 A
